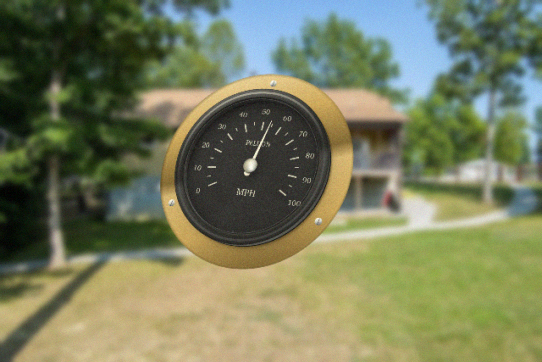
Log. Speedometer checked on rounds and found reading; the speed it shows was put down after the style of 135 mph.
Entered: 55 mph
